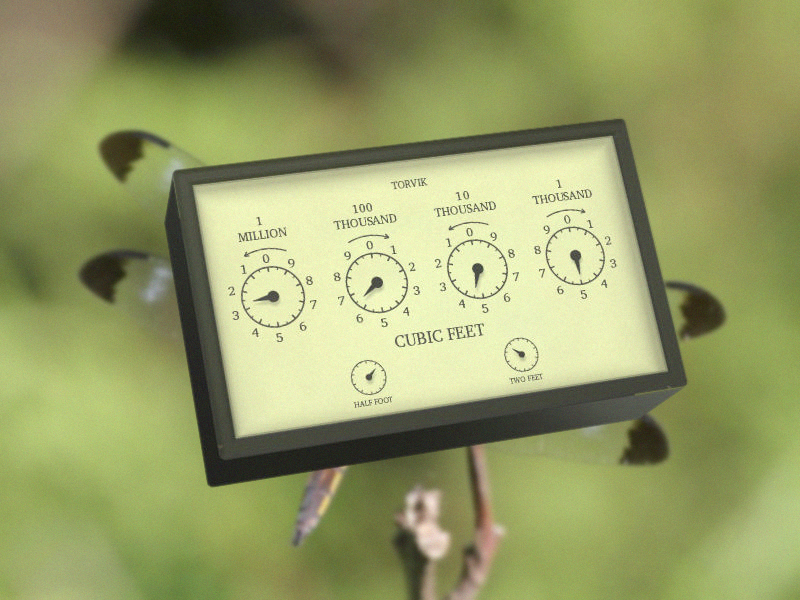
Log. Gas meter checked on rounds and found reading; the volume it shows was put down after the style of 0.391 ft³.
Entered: 264500 ft³
